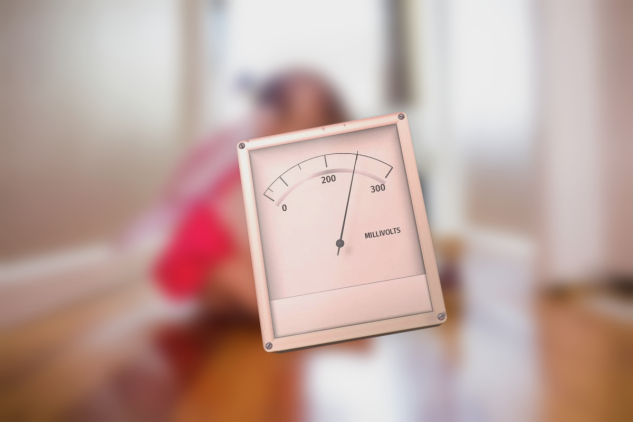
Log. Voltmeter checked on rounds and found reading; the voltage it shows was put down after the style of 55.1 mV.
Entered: 250 mV
